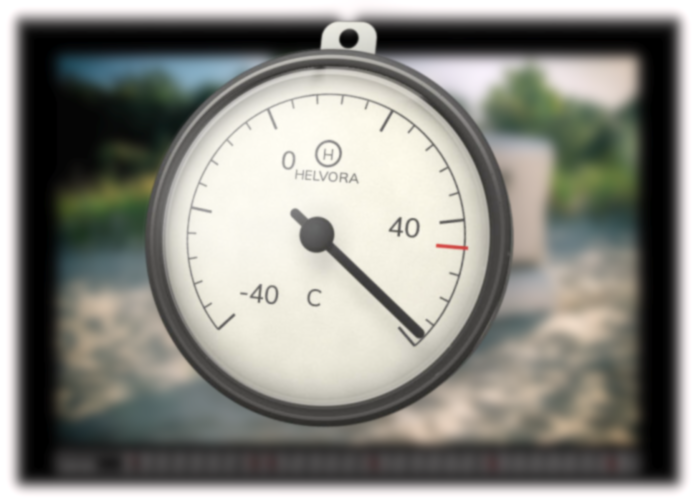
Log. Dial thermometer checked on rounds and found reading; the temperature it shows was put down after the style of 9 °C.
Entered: 58 °C
